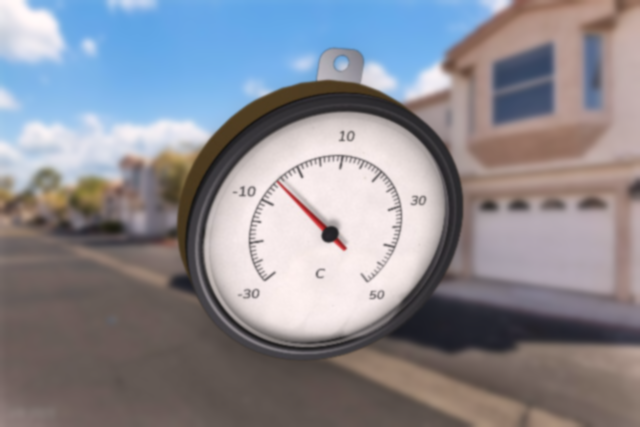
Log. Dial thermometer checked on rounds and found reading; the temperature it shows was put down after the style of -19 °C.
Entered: -5 °C
